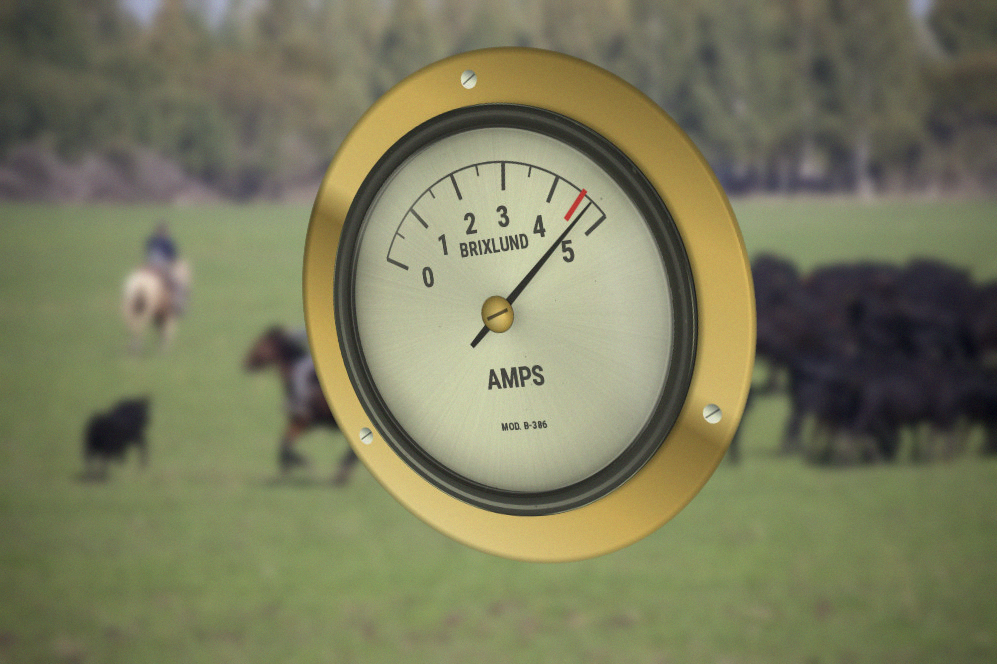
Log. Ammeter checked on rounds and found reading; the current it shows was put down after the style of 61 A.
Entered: 4.75 A
